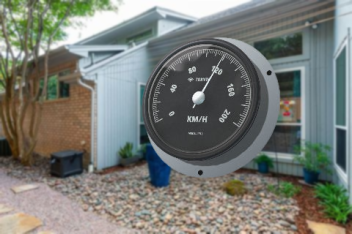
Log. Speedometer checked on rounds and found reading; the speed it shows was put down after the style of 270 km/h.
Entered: 120 km/h
